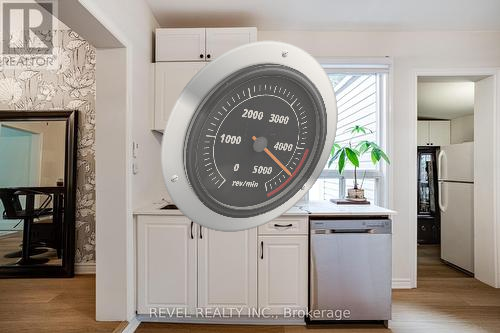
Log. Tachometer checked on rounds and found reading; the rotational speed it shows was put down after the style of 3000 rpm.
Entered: 4500 rpm
